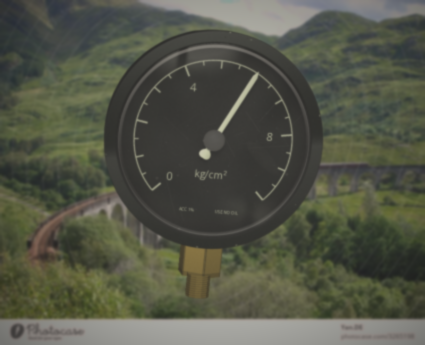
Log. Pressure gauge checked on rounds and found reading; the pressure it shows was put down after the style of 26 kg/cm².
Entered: 6 kg/cm²
